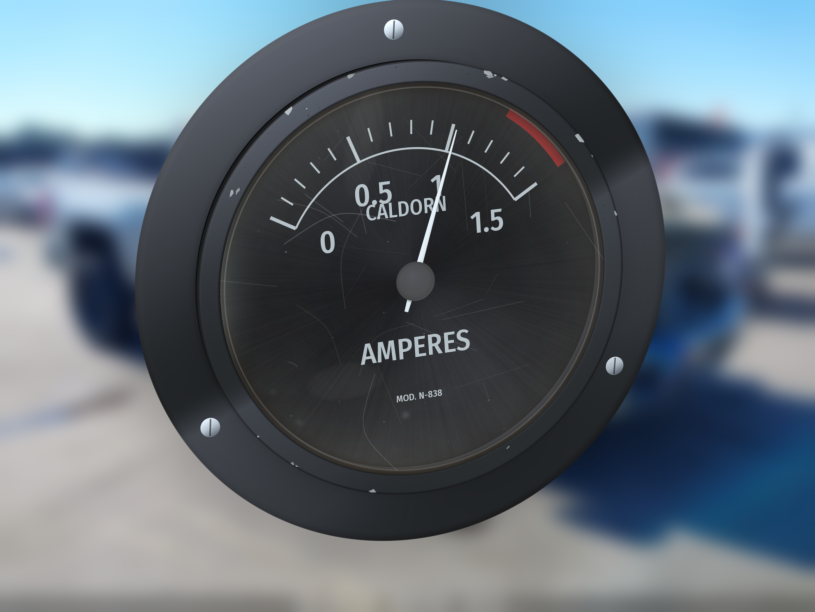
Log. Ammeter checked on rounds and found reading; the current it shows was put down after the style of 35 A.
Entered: 1 A
